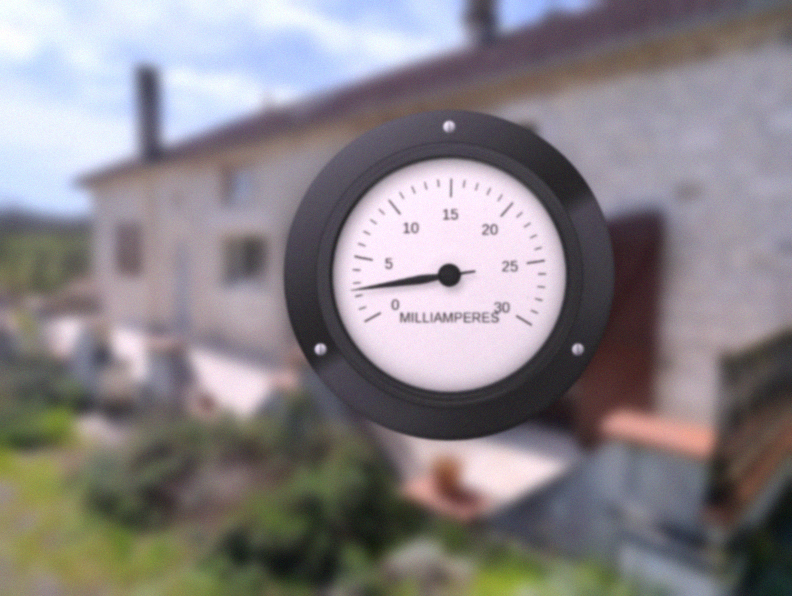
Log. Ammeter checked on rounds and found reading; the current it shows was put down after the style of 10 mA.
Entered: 2.5 mA
